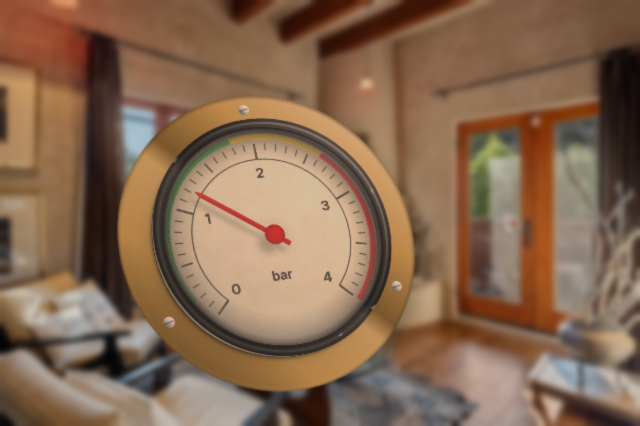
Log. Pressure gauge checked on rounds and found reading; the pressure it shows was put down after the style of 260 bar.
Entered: 1.2 bar
